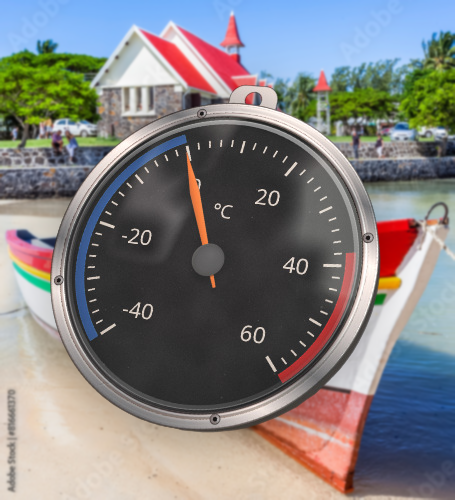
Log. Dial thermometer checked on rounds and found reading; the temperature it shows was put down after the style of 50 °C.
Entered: 0 °C
